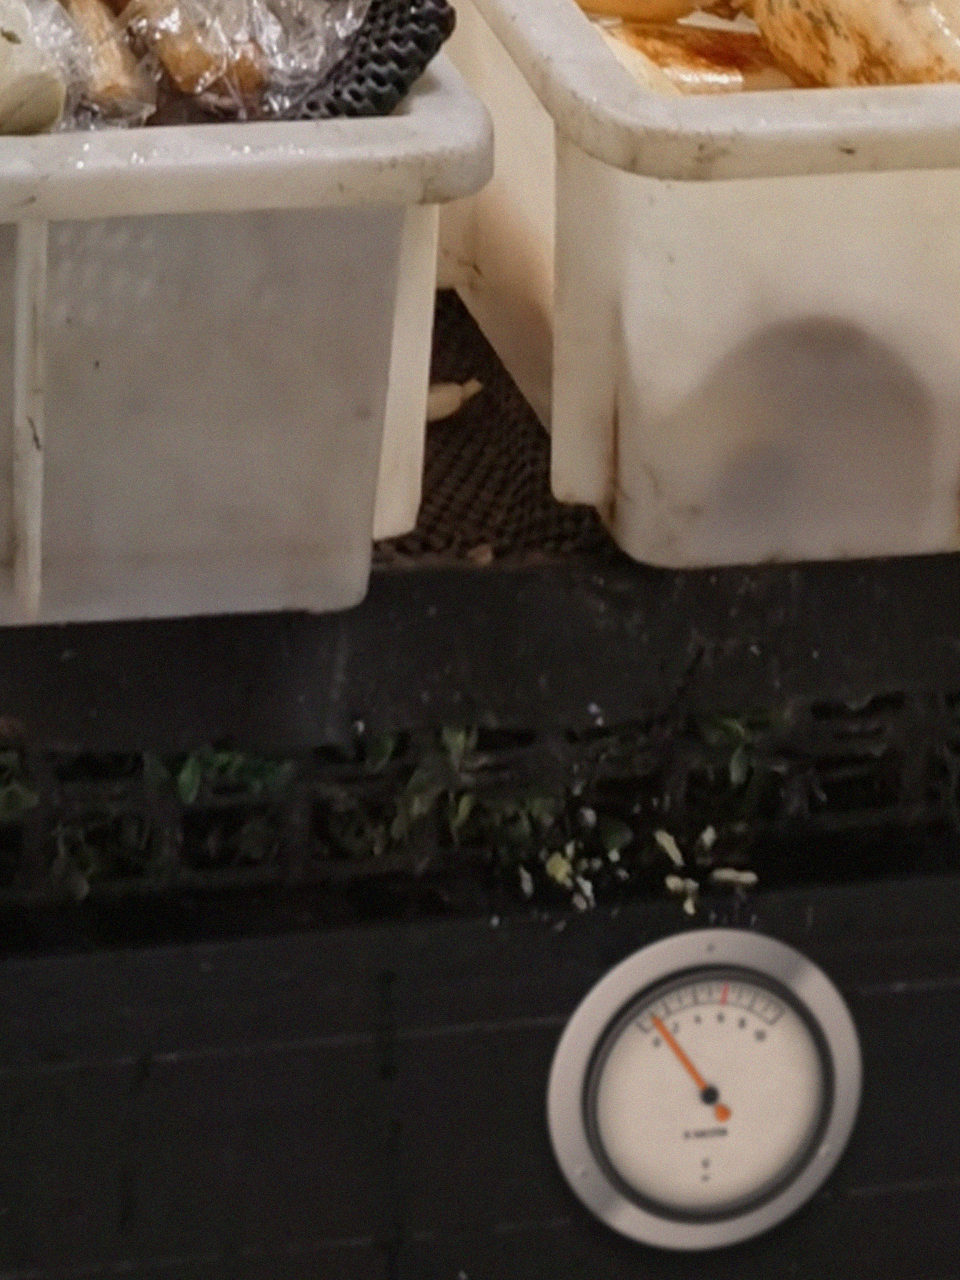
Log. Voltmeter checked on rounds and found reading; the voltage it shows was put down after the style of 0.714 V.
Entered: 1 V
